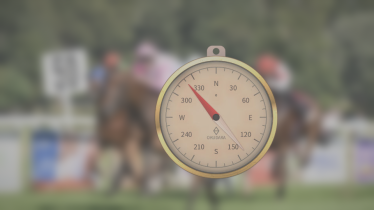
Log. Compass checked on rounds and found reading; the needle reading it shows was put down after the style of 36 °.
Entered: 320 °
